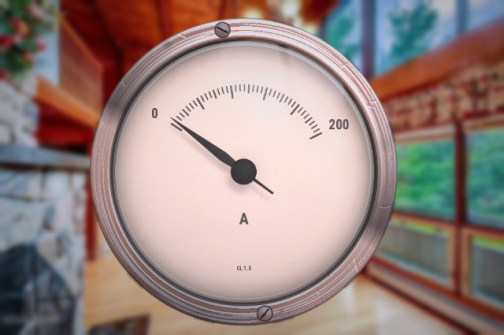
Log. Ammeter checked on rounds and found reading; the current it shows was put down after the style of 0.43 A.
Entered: 5 A
